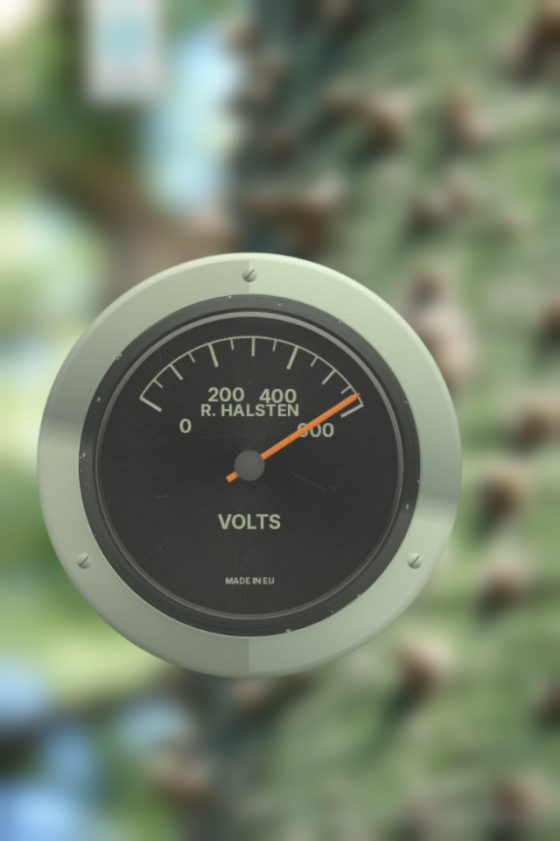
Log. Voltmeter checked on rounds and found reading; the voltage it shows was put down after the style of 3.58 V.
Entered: 575 V
